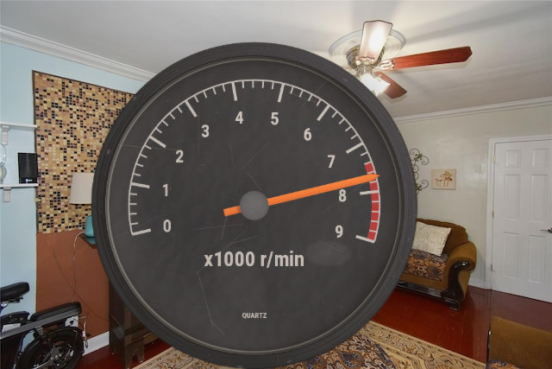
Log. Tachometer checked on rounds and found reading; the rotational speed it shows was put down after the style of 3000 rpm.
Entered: 7700 rpm
